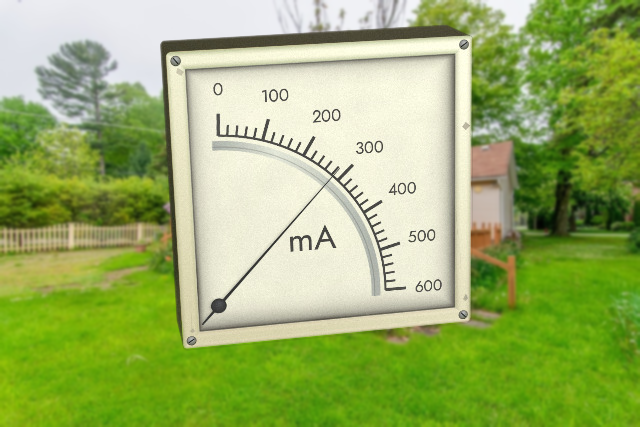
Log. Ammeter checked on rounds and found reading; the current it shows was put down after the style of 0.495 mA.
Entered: 280 mA
